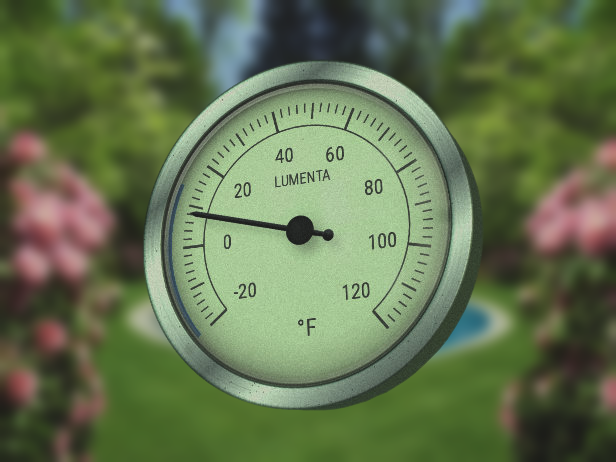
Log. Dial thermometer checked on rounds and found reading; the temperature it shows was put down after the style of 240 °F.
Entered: 8 °F
